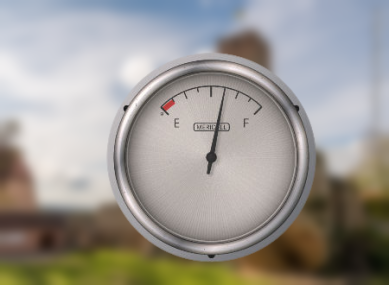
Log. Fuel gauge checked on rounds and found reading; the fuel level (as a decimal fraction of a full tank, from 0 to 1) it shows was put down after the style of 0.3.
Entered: 0.625
